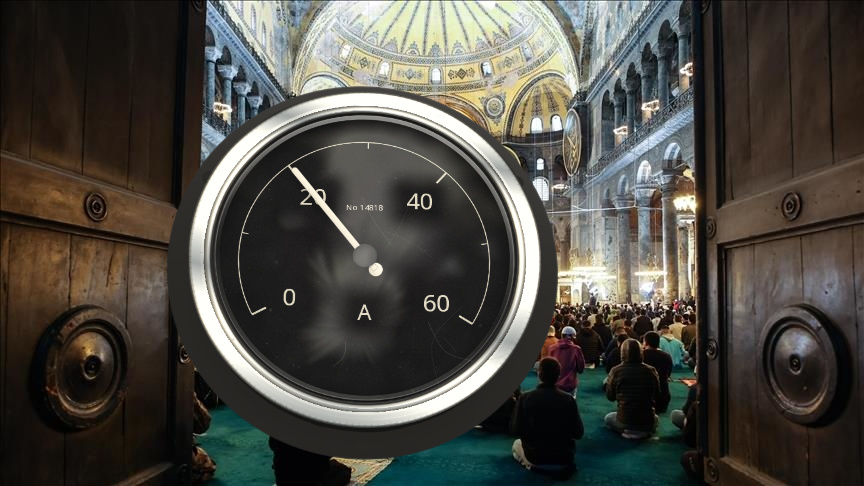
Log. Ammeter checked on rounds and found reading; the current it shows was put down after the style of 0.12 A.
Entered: 20 A
